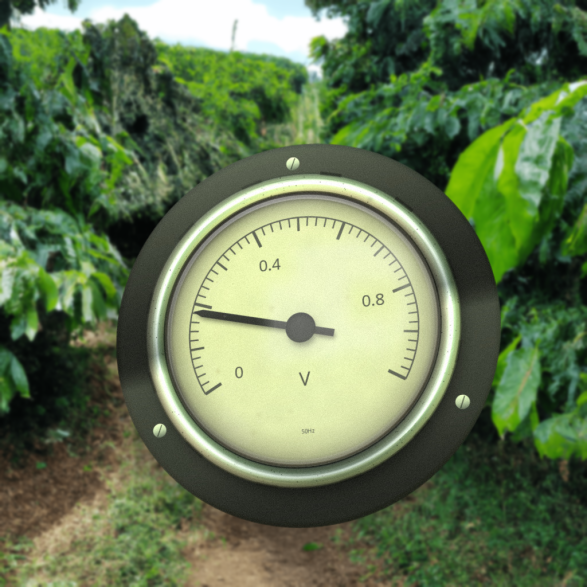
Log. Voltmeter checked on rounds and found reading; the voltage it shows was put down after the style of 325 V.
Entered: 0.18 V
